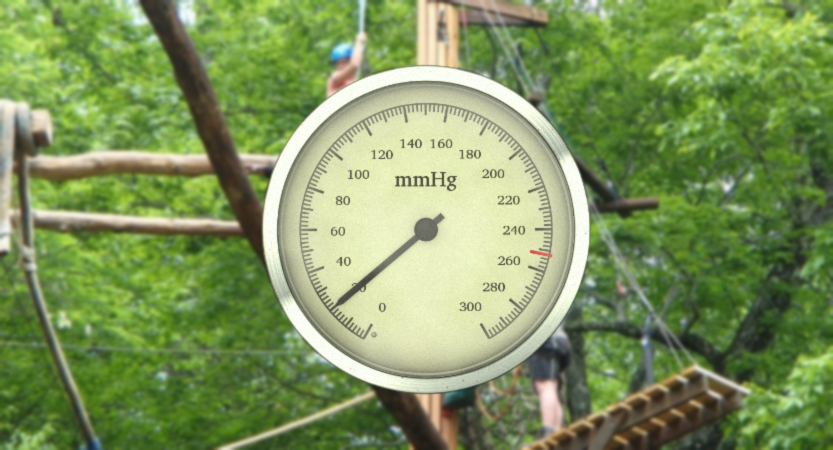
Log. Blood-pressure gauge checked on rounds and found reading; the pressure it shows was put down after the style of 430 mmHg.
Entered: 20 mmHg
